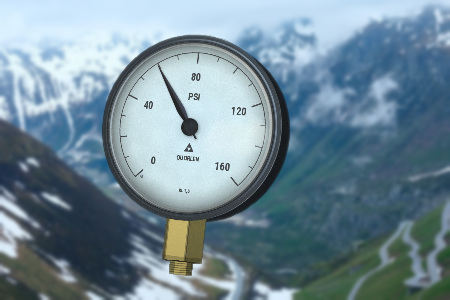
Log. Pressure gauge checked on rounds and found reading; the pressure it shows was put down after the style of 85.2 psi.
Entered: 60 psi
